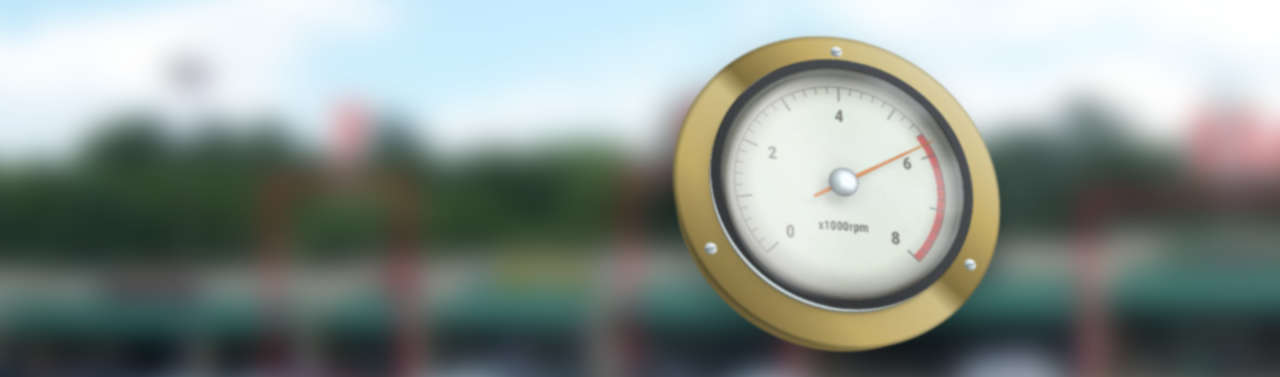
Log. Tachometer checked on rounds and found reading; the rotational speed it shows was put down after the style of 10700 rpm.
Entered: 5800 rpm
